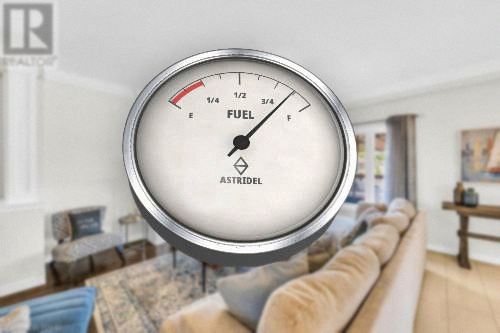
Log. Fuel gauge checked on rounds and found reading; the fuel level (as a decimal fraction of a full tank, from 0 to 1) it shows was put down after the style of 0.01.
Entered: 0.875
